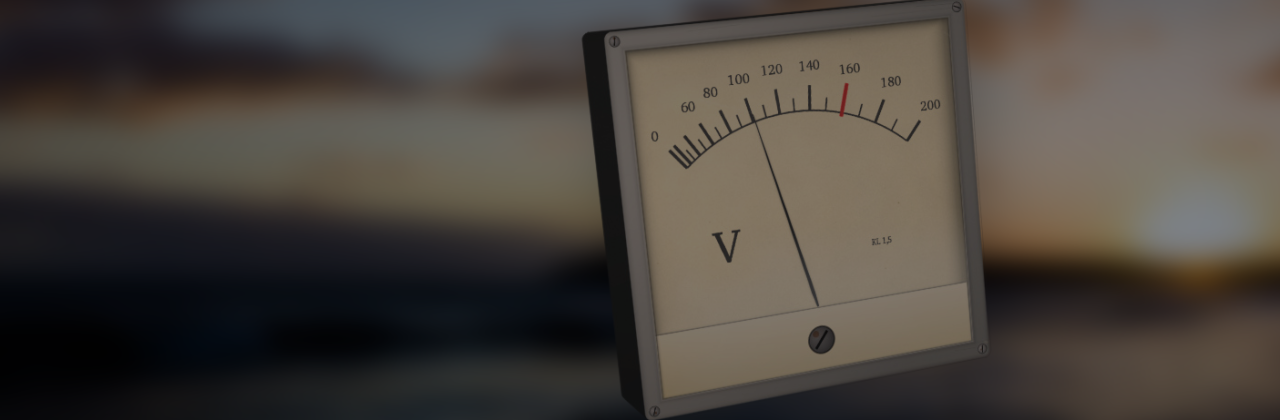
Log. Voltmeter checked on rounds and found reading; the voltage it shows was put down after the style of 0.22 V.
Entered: 100 V
